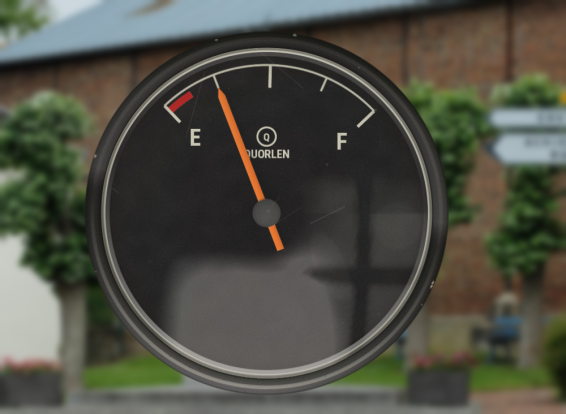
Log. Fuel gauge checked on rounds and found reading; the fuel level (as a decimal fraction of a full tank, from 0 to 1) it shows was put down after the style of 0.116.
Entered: 0.25
